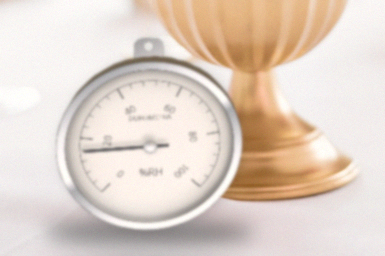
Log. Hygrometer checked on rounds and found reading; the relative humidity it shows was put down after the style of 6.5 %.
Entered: 16 %
